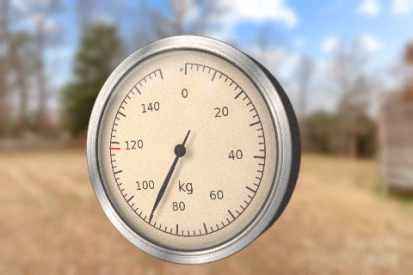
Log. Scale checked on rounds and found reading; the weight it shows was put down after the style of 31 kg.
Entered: 90 kg
